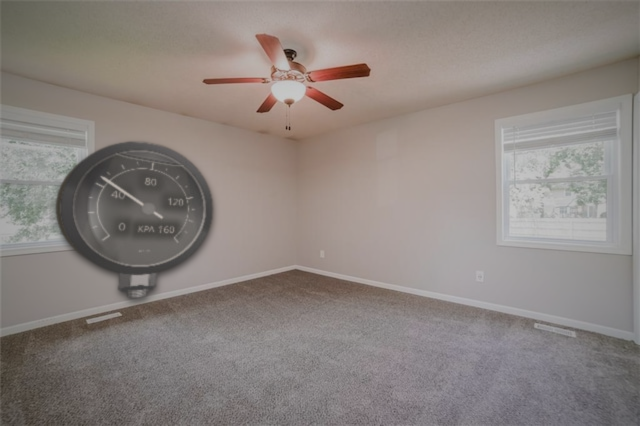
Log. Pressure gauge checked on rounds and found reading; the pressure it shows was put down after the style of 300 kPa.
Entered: 45 kPa
